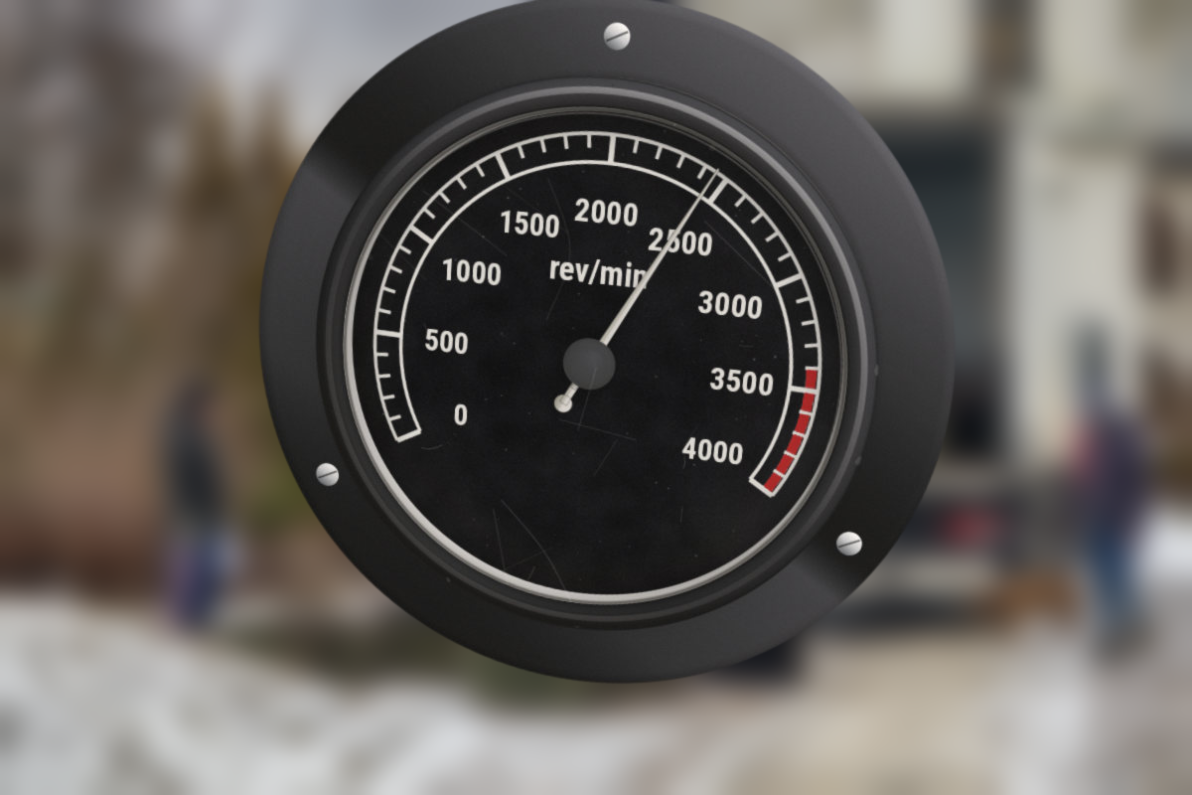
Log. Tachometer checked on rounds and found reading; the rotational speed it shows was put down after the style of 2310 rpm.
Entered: 2450 rpm
